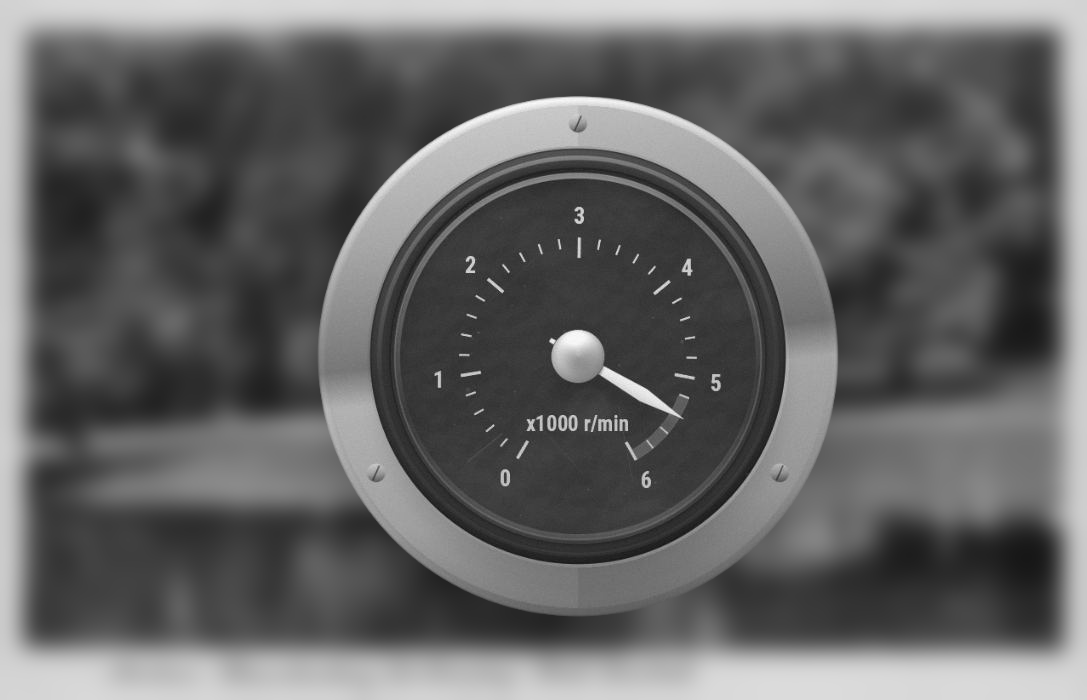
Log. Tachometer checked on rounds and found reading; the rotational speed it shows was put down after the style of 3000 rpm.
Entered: 5400 rpm
